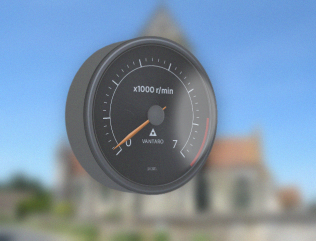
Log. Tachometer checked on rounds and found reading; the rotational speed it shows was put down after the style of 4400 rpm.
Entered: 200 rpm
